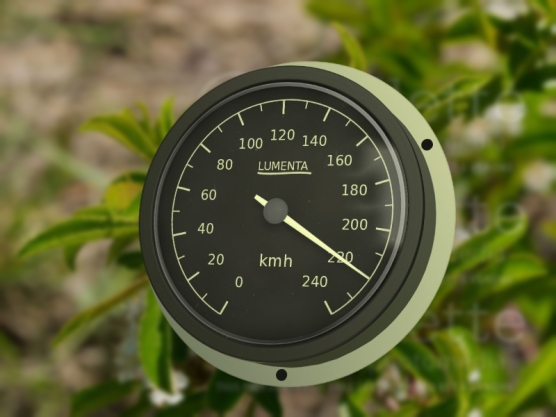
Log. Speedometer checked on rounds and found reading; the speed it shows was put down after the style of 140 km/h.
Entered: 220 km/h
